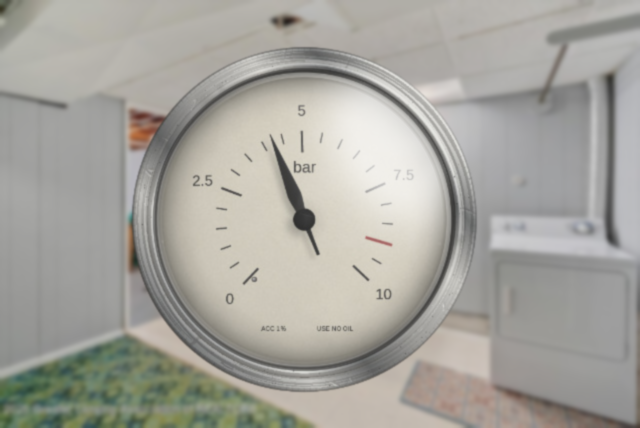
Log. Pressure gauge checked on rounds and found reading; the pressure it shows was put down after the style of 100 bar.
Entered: 4.25 bar
